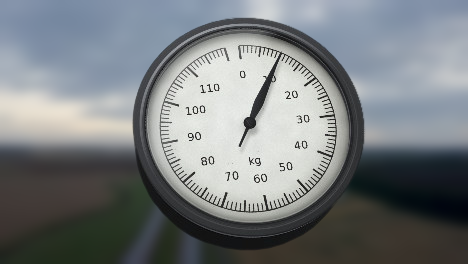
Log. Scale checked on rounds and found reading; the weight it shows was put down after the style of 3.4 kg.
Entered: 10 kg
